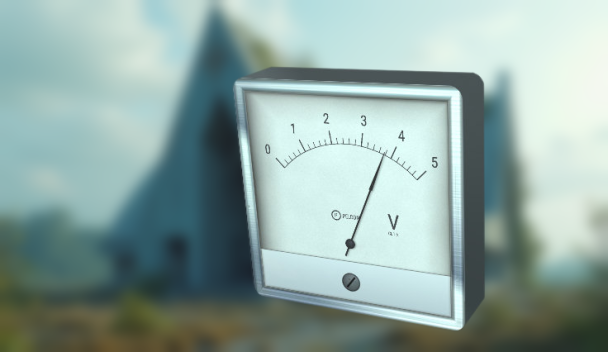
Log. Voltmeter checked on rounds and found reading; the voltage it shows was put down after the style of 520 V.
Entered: 3.8 V
